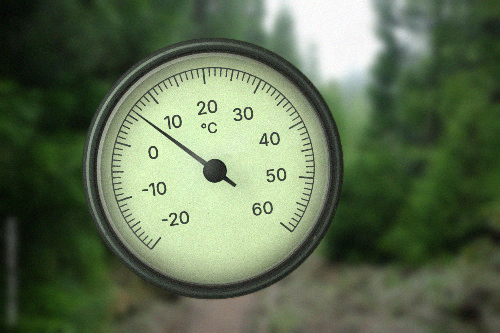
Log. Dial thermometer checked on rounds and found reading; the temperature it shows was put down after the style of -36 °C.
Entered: 6 °C
